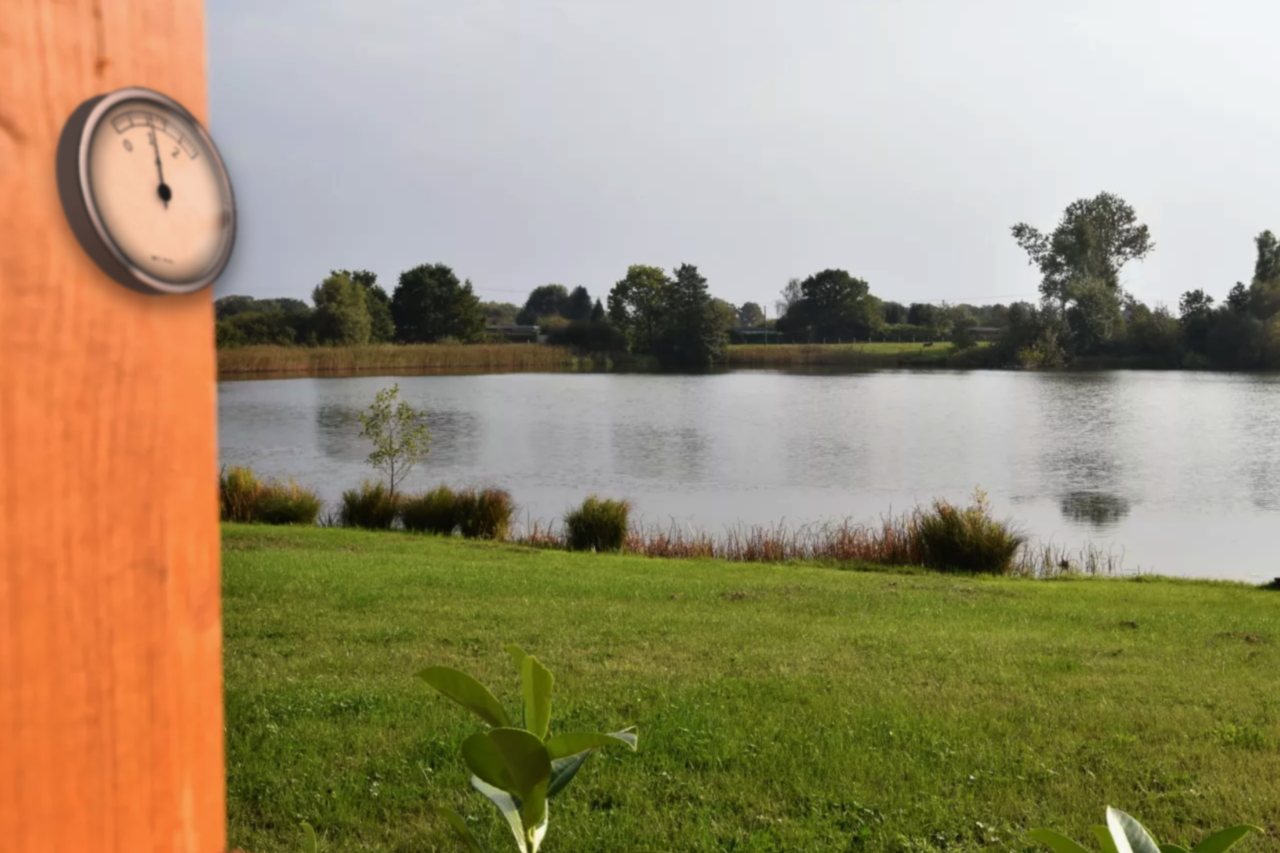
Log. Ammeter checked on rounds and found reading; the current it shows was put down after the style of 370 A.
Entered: 1 A
